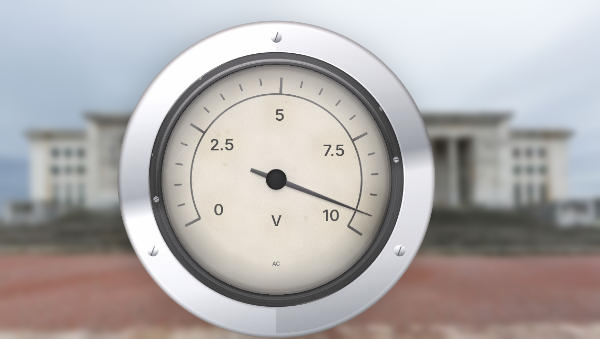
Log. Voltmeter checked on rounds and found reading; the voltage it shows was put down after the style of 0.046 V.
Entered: 9.5 V
